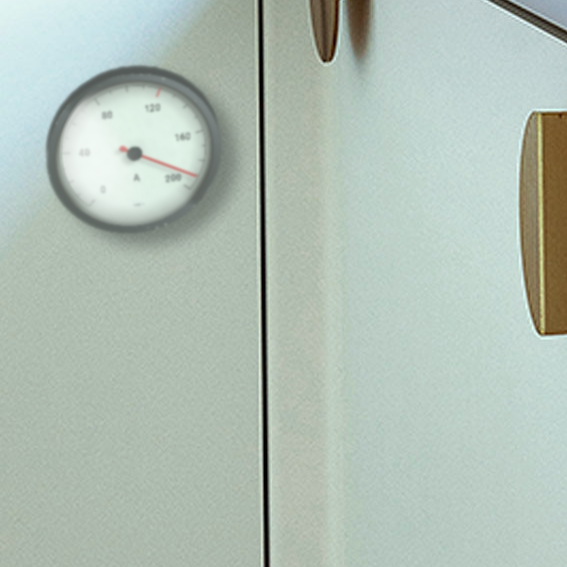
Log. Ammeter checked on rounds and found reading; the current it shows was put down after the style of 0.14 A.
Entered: 190 A
